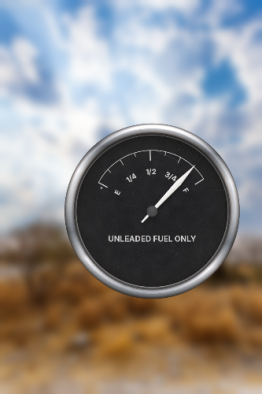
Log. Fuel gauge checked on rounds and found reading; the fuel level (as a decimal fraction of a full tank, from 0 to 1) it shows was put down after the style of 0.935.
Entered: 0.875
